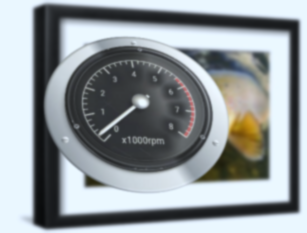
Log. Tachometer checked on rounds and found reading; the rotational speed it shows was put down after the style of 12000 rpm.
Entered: 200 rpm
